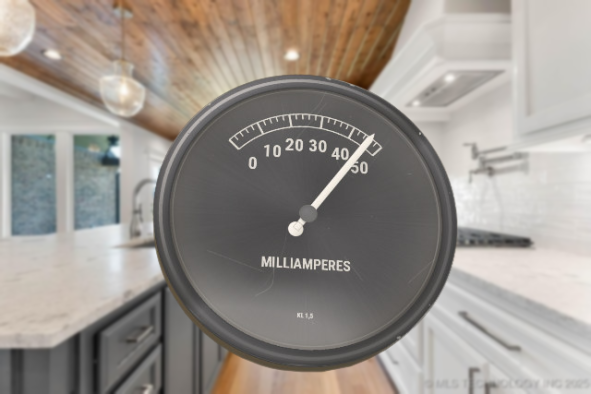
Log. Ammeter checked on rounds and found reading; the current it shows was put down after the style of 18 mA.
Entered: 46 mA
